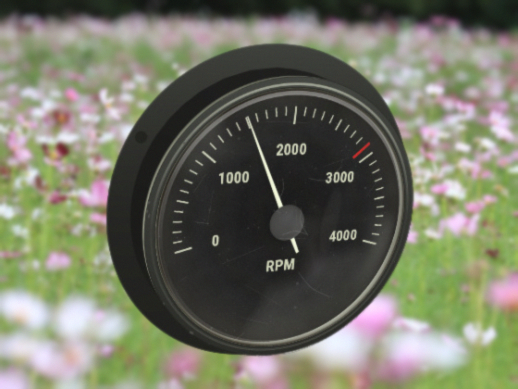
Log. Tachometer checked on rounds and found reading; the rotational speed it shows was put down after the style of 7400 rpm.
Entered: 1500 rpm
